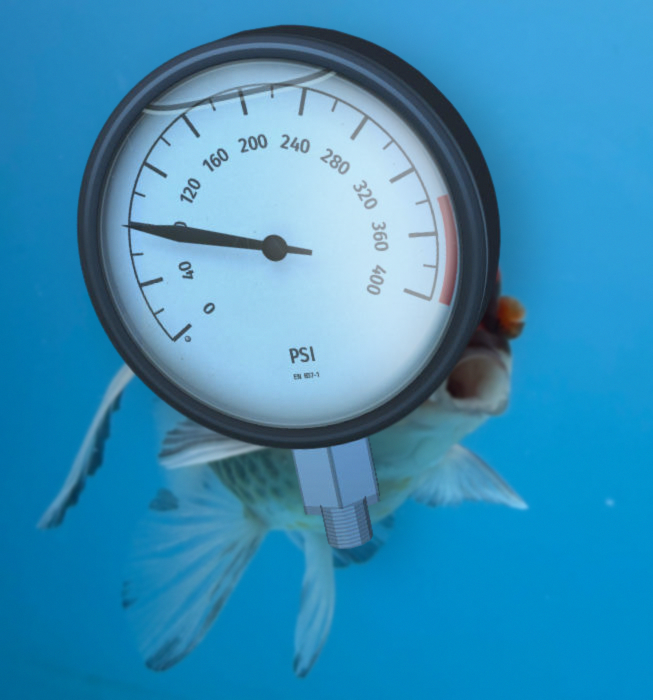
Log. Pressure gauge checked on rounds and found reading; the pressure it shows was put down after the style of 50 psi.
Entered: 80 psi
